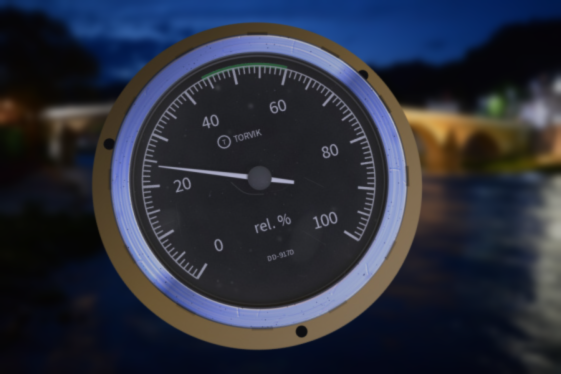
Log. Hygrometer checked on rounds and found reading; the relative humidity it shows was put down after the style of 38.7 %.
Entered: 24 %
